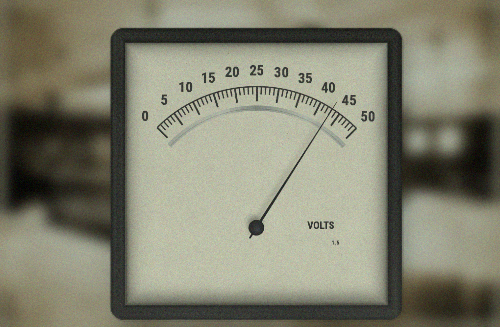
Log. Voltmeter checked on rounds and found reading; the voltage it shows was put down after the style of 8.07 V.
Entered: 43 V
